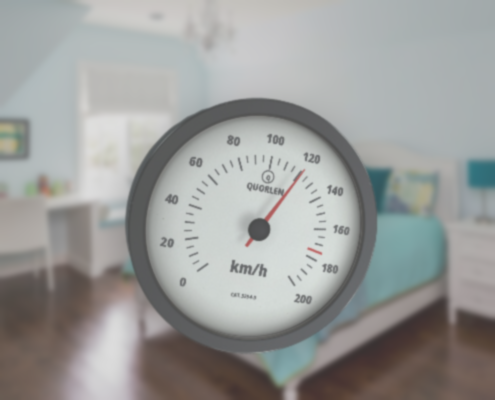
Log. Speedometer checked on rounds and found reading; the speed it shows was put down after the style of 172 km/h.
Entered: 120 km/h
